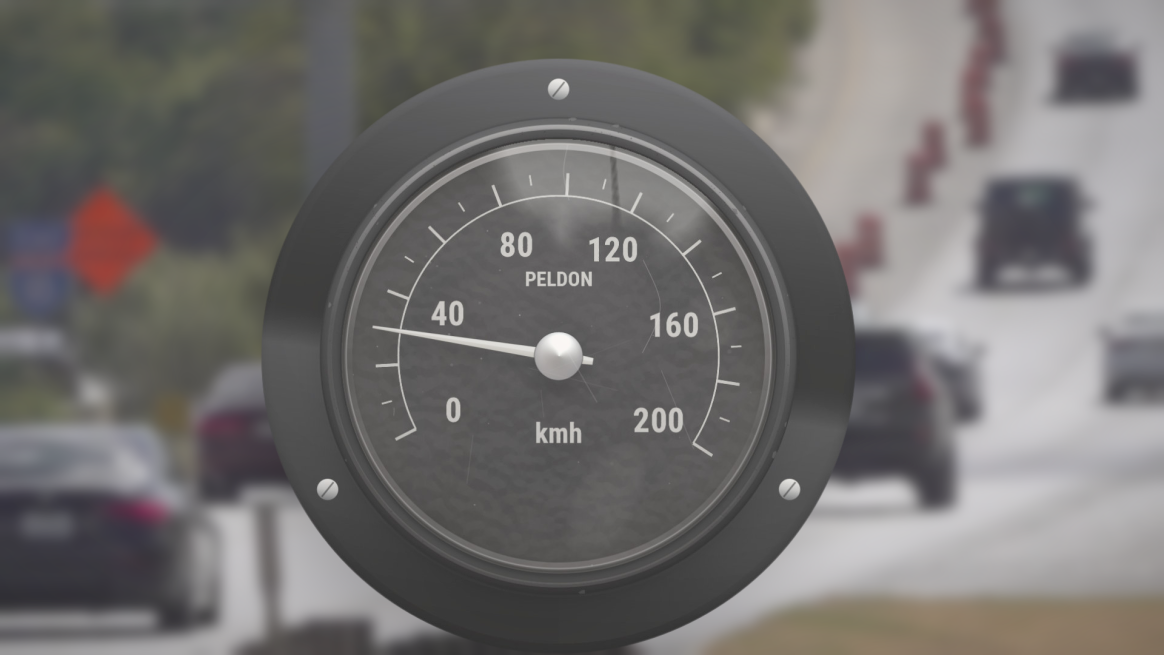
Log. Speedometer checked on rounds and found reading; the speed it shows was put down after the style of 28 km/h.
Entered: 30 km/h
